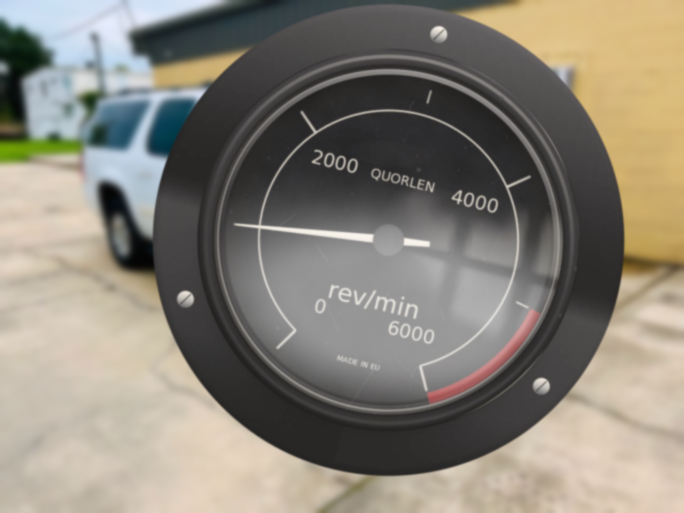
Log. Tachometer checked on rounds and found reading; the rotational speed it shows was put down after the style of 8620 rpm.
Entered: 1000 rpm
